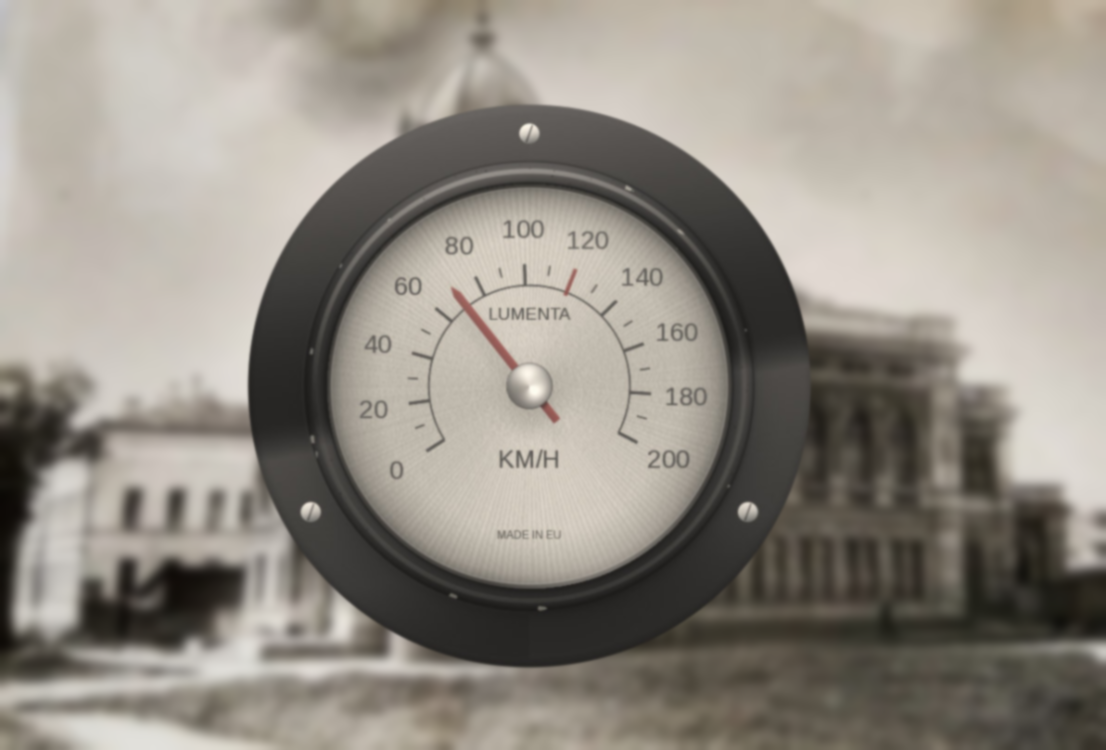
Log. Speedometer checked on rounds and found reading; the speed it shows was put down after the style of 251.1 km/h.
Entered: 70 km/h
